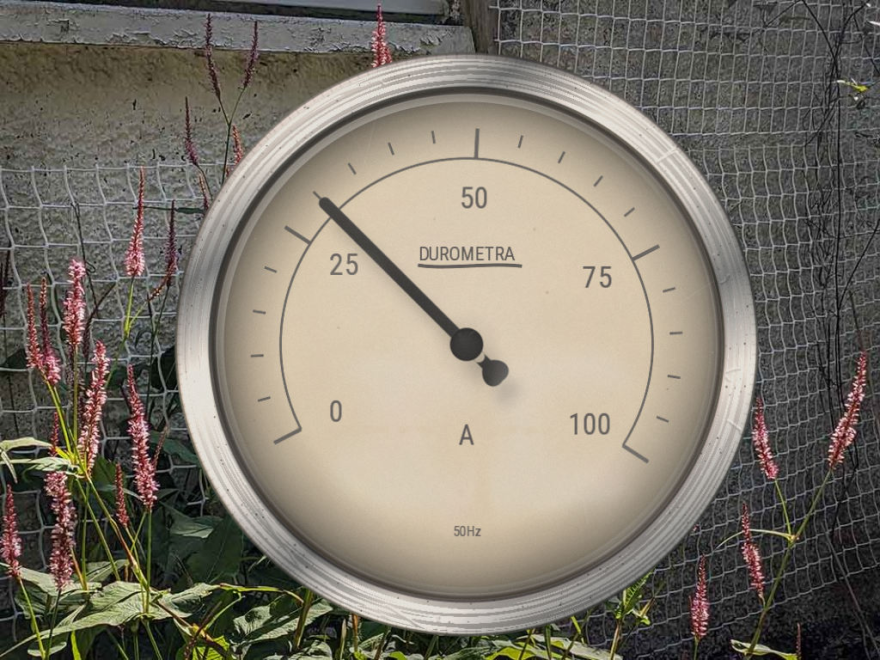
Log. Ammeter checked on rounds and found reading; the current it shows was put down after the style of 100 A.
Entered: 30 A
